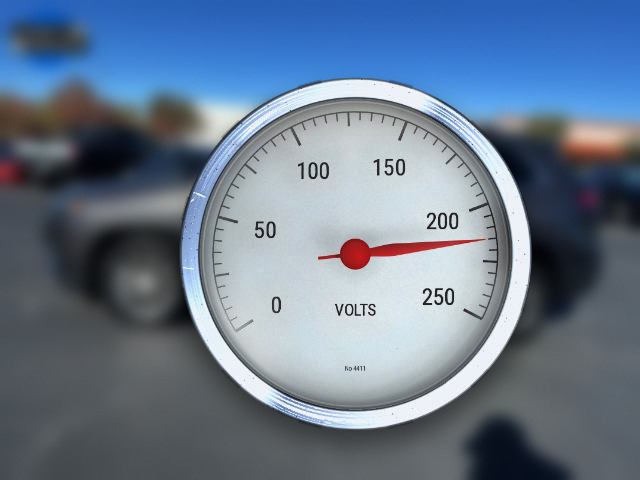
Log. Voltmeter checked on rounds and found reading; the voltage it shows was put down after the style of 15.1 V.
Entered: 215 V
